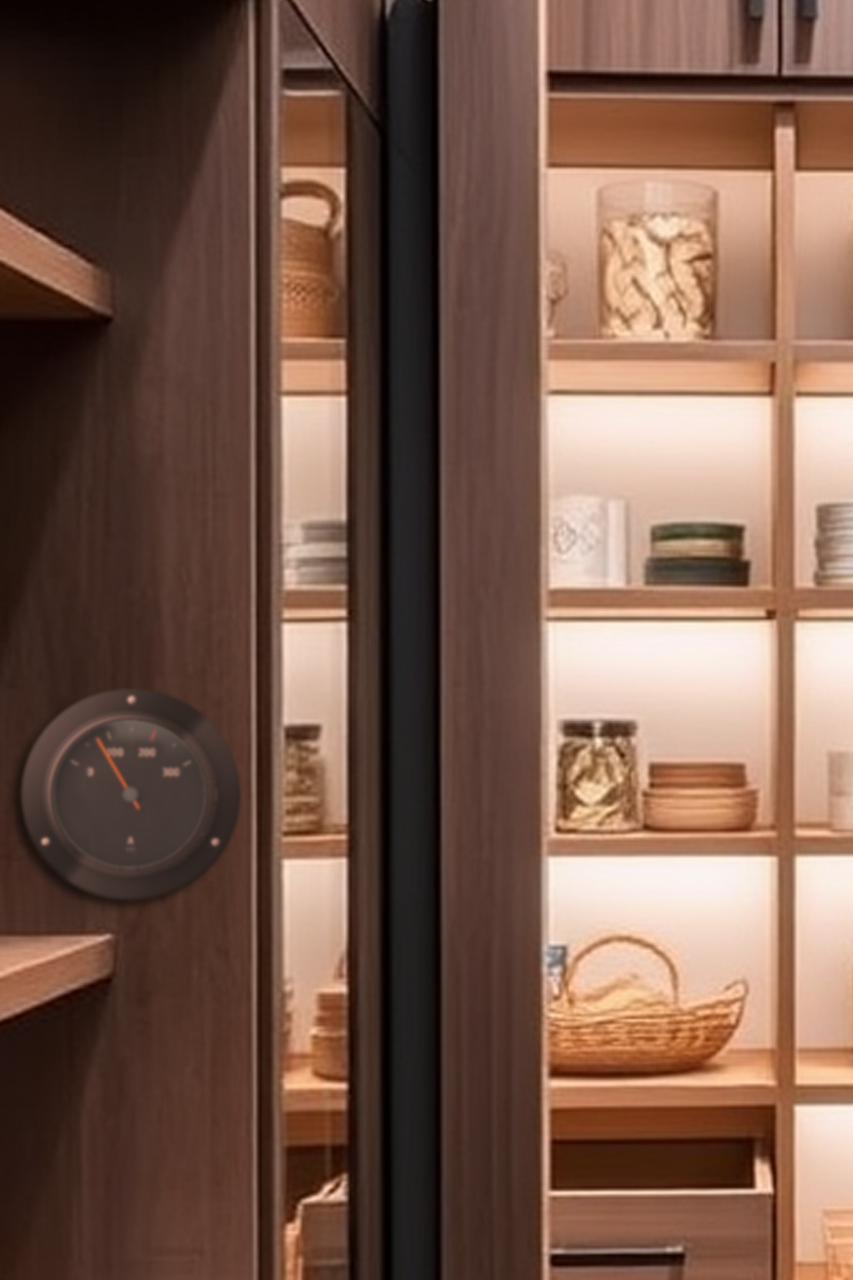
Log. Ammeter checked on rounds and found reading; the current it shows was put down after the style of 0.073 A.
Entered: 75 A
